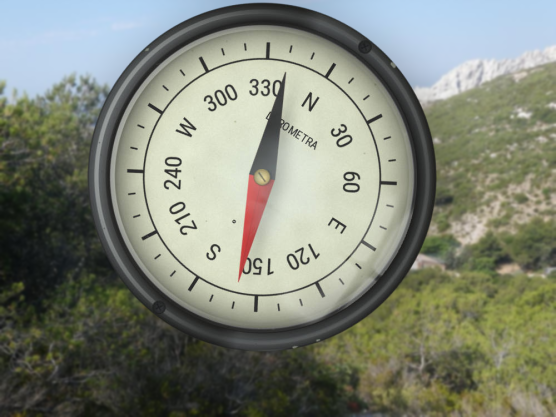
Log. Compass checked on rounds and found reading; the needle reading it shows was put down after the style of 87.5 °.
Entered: 160 °
